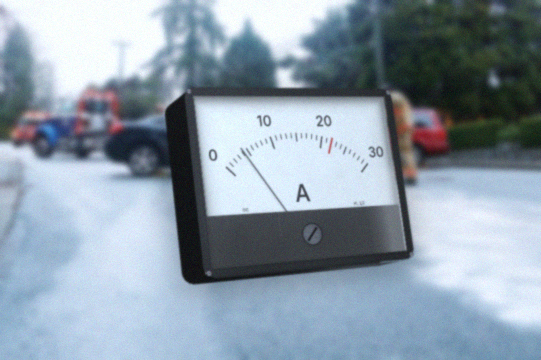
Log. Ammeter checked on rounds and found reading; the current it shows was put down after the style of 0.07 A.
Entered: 4 A
